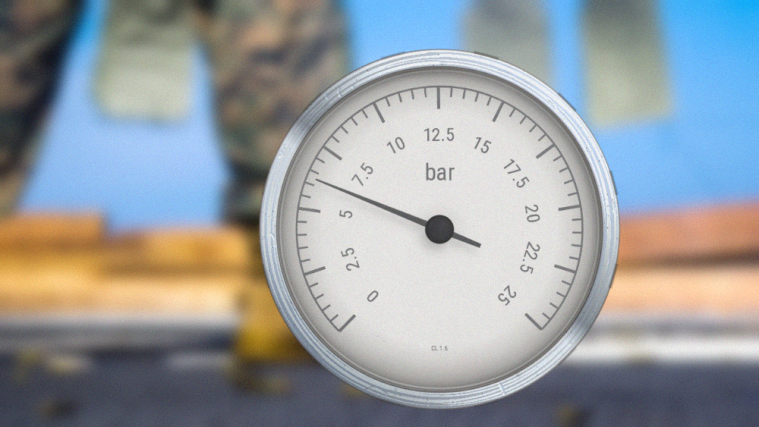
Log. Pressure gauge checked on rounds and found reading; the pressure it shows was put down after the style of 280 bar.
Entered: 6.25 bar
